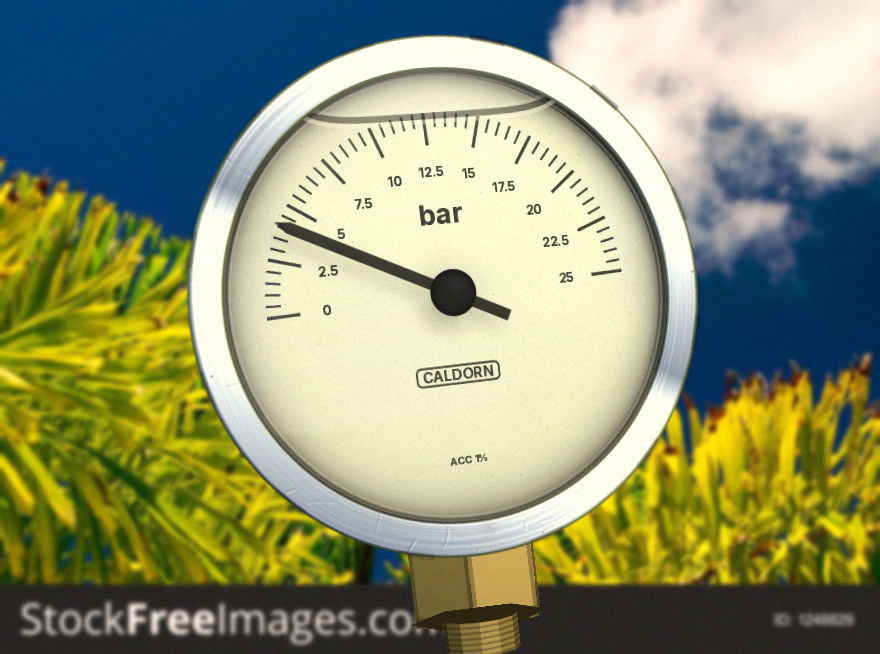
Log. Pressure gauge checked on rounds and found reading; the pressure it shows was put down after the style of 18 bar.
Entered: 4 bar
